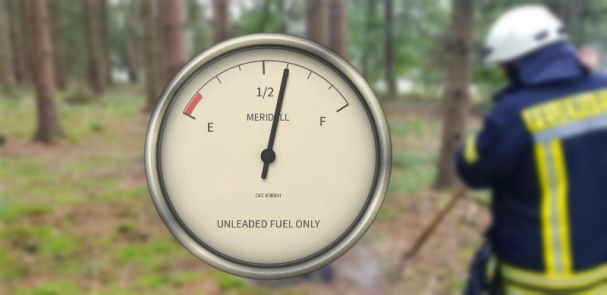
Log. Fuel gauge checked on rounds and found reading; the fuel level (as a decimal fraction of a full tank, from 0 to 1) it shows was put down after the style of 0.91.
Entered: 0.625
